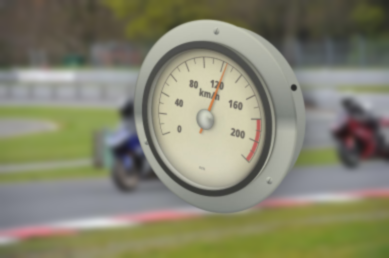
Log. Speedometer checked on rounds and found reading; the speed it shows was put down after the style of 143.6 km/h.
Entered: 125 km/h
